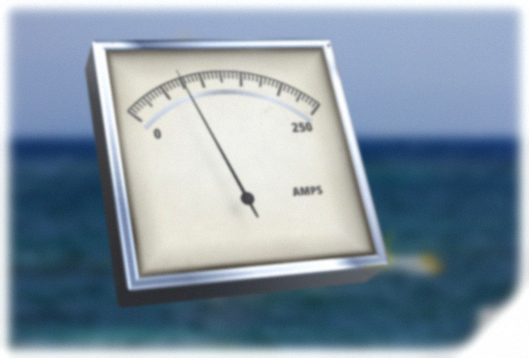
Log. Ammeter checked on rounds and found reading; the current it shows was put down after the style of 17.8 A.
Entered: 75 A
